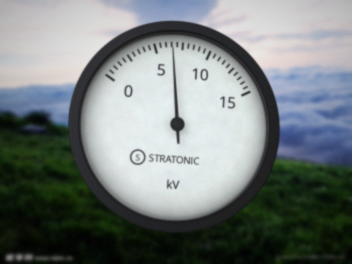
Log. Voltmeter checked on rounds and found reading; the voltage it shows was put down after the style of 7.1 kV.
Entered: 6.5 kV
